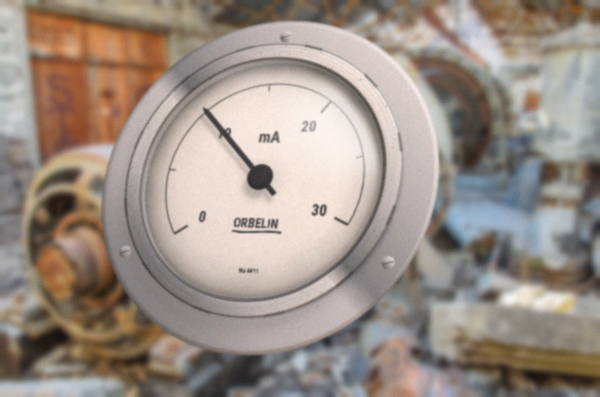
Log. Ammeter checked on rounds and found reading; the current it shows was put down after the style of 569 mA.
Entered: 10 mA
